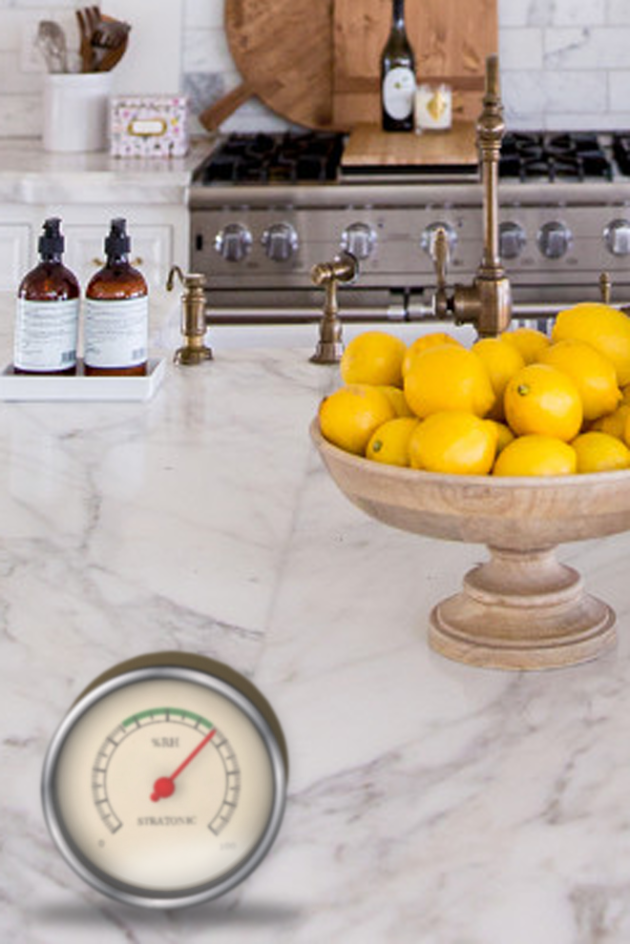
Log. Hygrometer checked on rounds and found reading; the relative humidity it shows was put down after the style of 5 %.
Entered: 65 %
